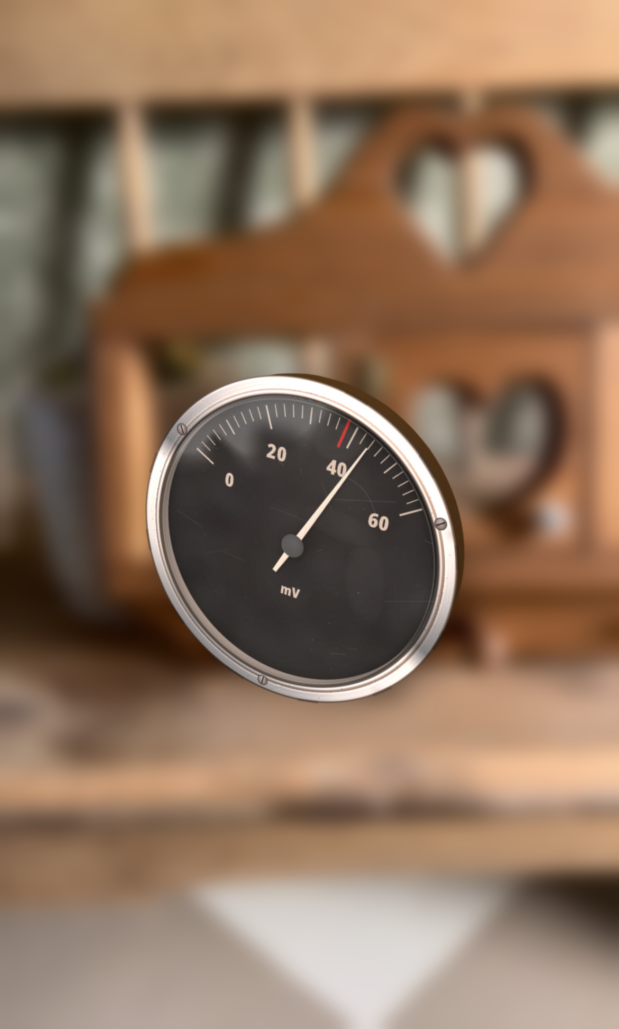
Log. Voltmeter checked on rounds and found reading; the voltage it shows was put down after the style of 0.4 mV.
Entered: 44 mV
